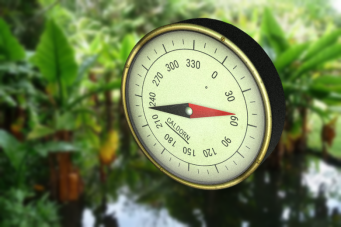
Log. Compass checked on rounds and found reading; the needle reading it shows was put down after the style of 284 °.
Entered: 50 °
